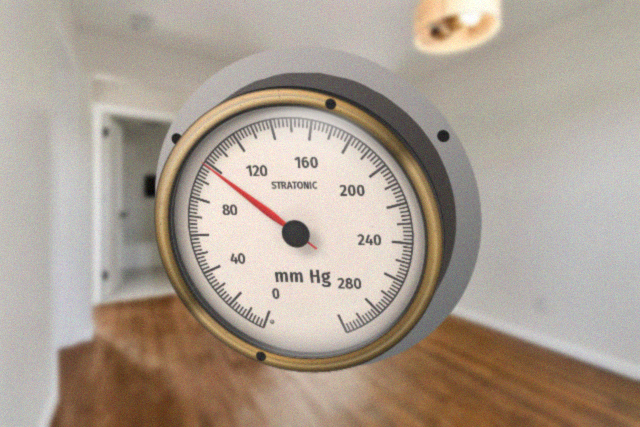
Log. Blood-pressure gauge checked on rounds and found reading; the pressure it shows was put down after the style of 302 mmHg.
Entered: 100 mmHg
